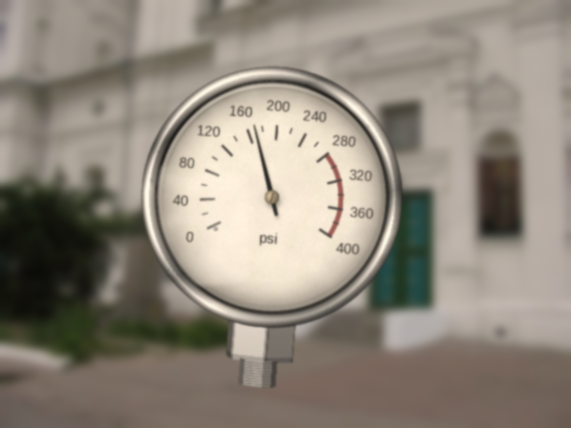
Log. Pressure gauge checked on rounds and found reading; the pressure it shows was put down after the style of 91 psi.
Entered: 170 psi
